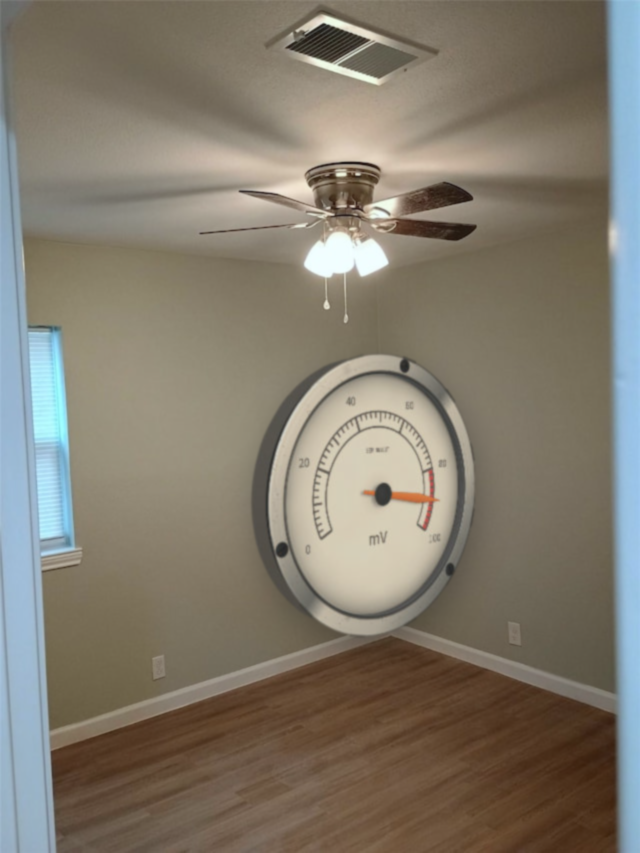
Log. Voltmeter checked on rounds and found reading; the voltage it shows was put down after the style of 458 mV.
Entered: 90 mV
